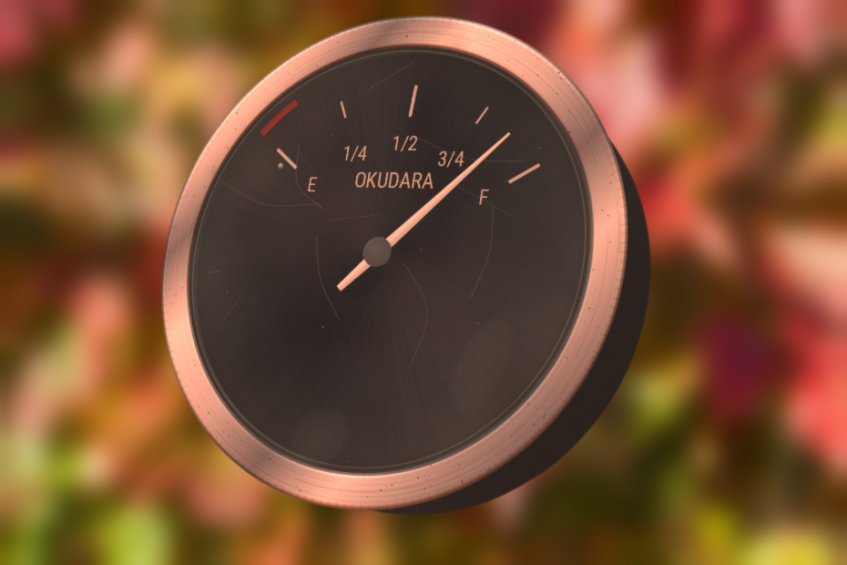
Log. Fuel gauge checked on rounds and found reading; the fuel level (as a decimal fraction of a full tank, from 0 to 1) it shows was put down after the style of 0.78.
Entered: 0.875
